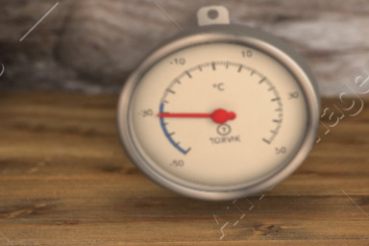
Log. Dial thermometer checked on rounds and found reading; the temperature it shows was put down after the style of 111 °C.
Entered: -30 °C
